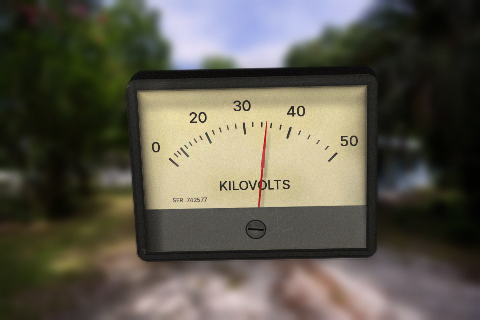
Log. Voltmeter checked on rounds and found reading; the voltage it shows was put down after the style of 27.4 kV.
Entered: 35 kV
